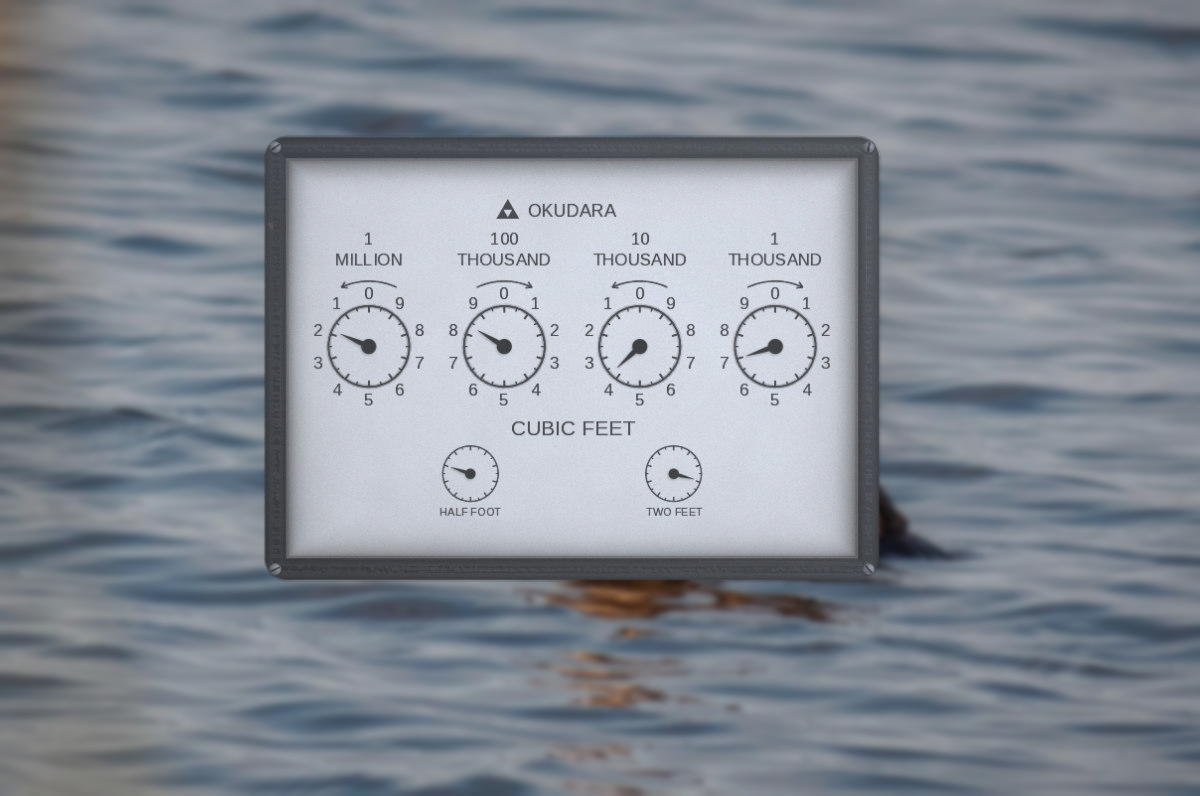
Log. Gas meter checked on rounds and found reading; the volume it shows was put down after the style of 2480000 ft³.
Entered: 183700 ft³
